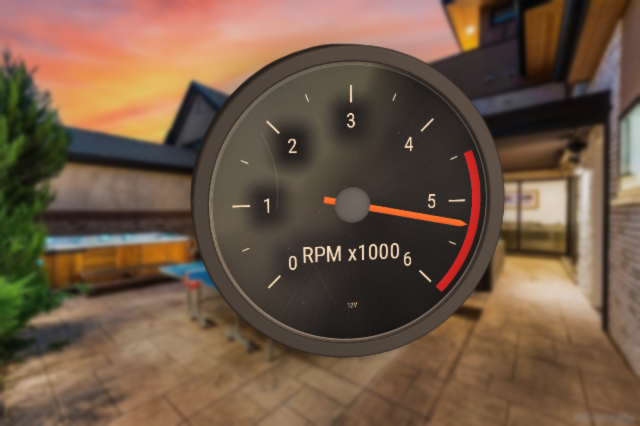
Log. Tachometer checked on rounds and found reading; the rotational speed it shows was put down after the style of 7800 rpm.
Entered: 5250 rpm
